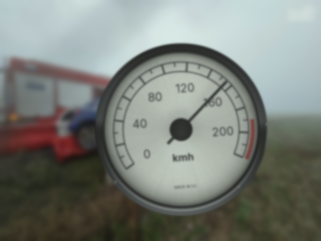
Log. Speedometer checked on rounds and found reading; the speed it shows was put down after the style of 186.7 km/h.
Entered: 155 km/h
